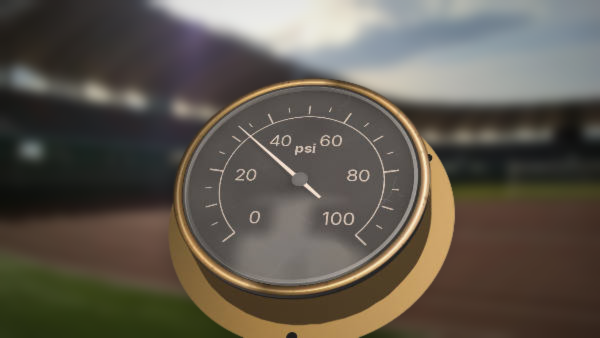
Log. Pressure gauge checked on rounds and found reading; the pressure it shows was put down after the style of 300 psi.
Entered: 32.5 psi
